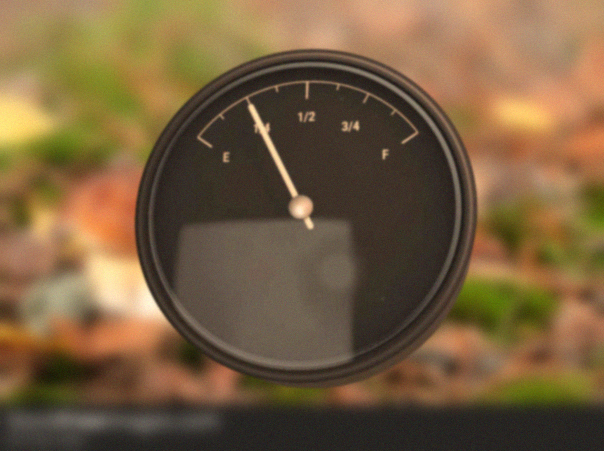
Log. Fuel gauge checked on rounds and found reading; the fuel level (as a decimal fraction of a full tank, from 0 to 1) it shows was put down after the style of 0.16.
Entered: 0.25
